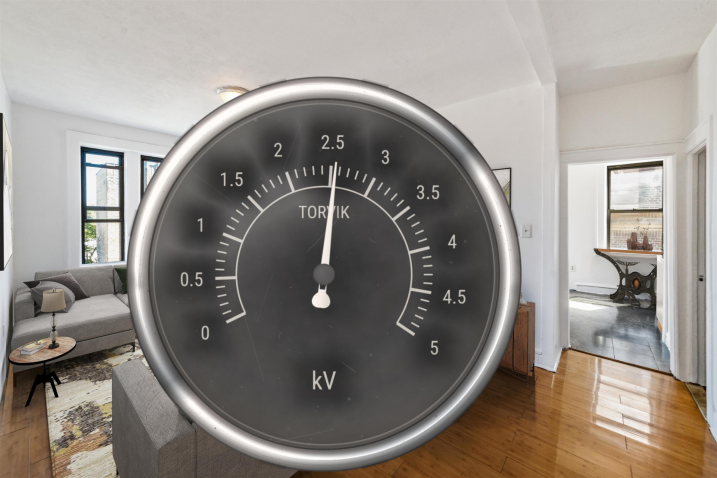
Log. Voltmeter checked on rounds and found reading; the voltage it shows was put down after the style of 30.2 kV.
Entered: 2.55 kV
